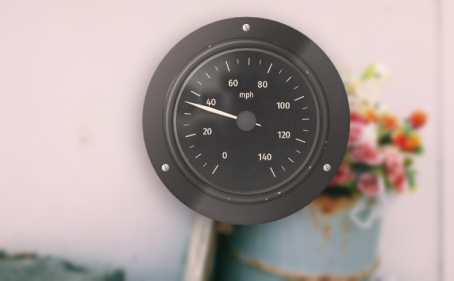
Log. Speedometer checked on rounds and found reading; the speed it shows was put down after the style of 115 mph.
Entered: 35 mph
